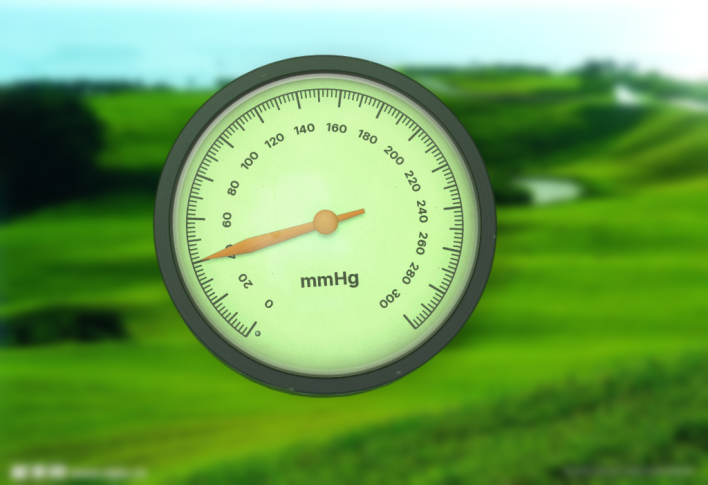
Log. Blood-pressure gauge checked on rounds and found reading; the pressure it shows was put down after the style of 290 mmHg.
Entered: 40 mmHg
